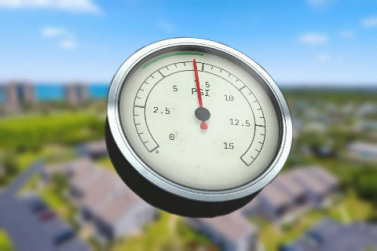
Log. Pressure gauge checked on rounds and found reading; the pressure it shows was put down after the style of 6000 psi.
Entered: 7 psi
